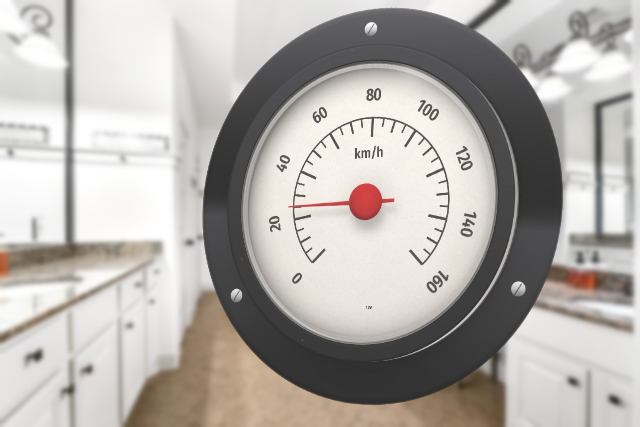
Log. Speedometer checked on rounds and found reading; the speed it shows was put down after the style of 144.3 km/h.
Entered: 25 km/h
